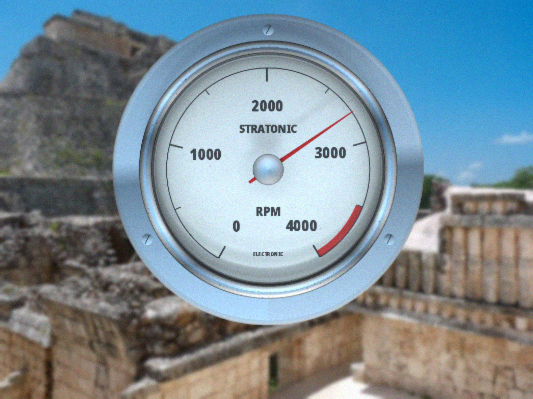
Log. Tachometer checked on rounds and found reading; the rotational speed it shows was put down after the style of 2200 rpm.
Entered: 2750 rpm
